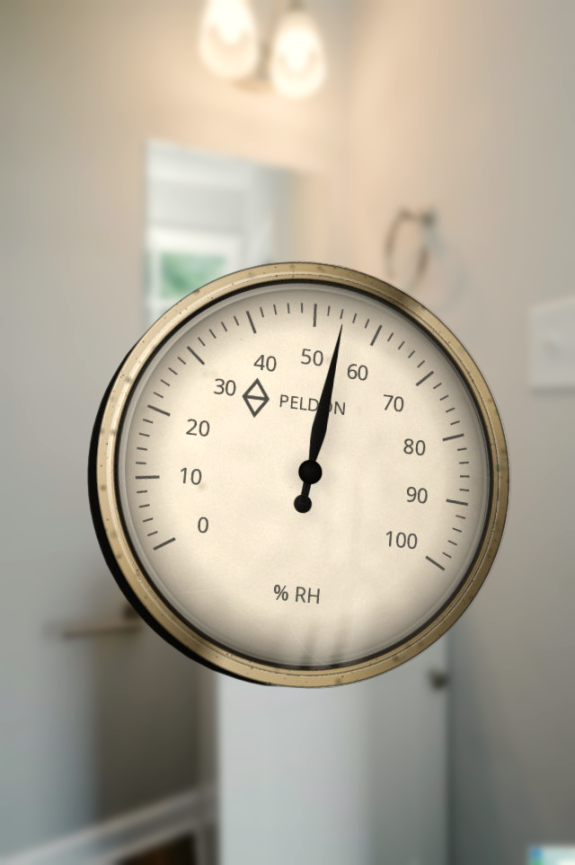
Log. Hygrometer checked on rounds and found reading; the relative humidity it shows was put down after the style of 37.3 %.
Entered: 54 %
